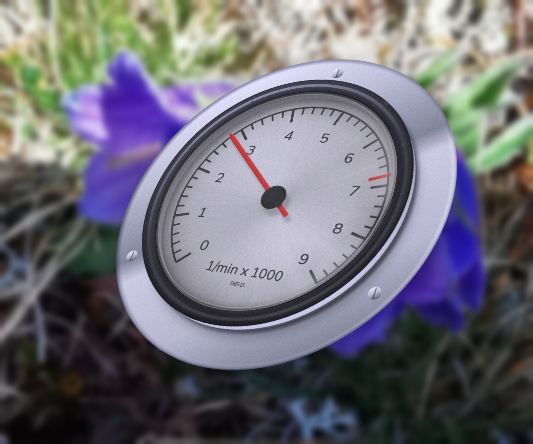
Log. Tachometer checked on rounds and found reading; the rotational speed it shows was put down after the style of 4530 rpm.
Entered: 2800 rpm
